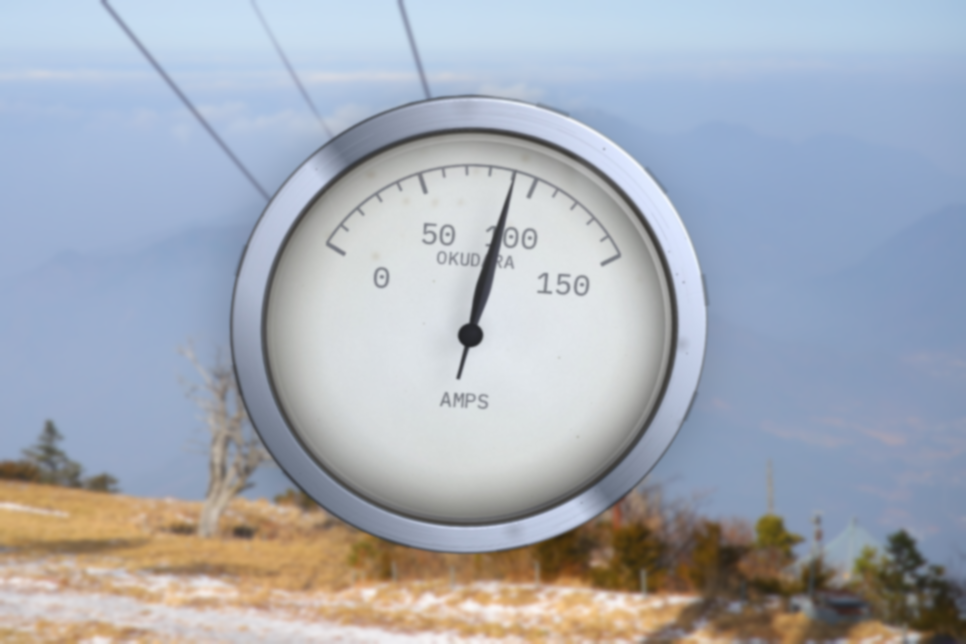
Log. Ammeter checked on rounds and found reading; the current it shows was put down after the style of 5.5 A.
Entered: 90 A
